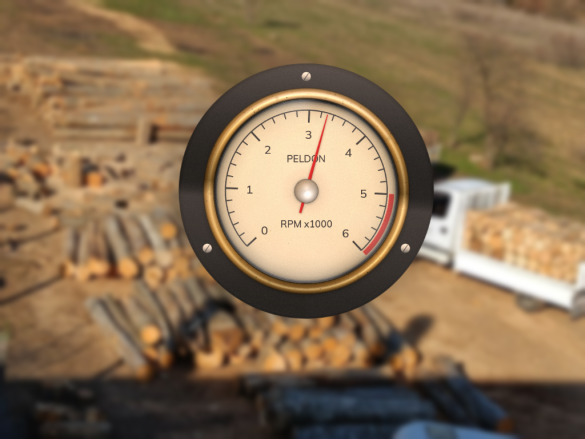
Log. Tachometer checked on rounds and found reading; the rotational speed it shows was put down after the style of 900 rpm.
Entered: 3300 rpm
